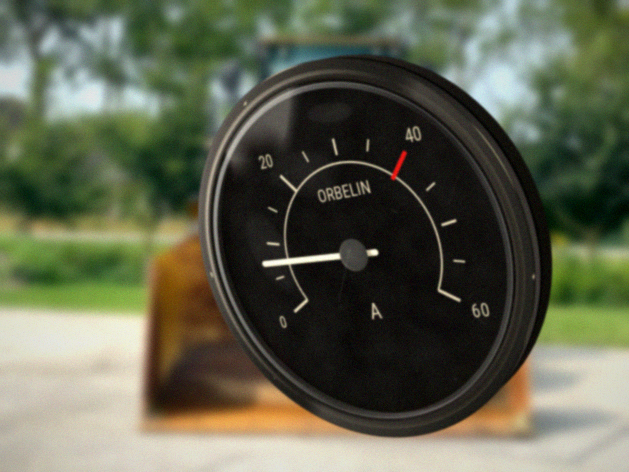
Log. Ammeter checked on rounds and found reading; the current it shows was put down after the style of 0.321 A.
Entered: 7.5 A
